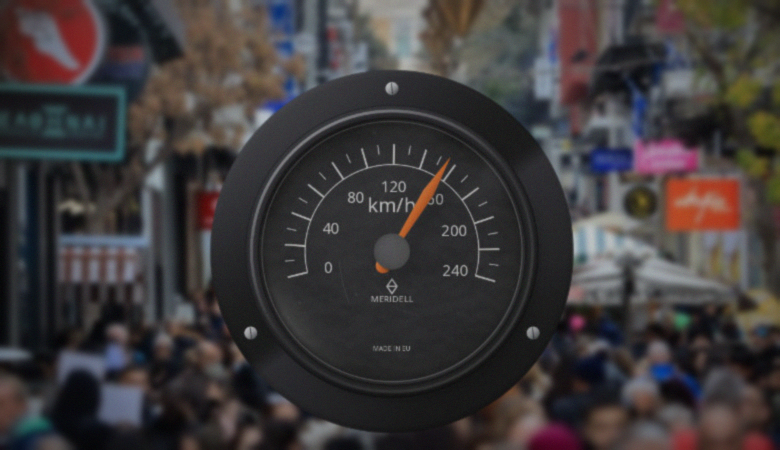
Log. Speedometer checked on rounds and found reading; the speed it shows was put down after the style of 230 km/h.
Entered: 155 km/h
